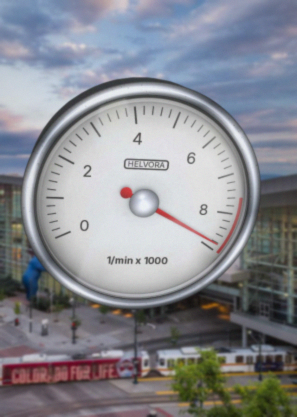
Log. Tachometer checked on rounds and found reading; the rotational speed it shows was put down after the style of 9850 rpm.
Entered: 8800 rpm
